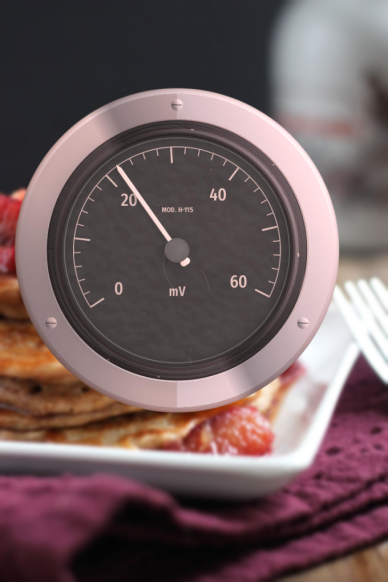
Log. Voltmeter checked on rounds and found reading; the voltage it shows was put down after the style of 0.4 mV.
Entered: 22 mV
